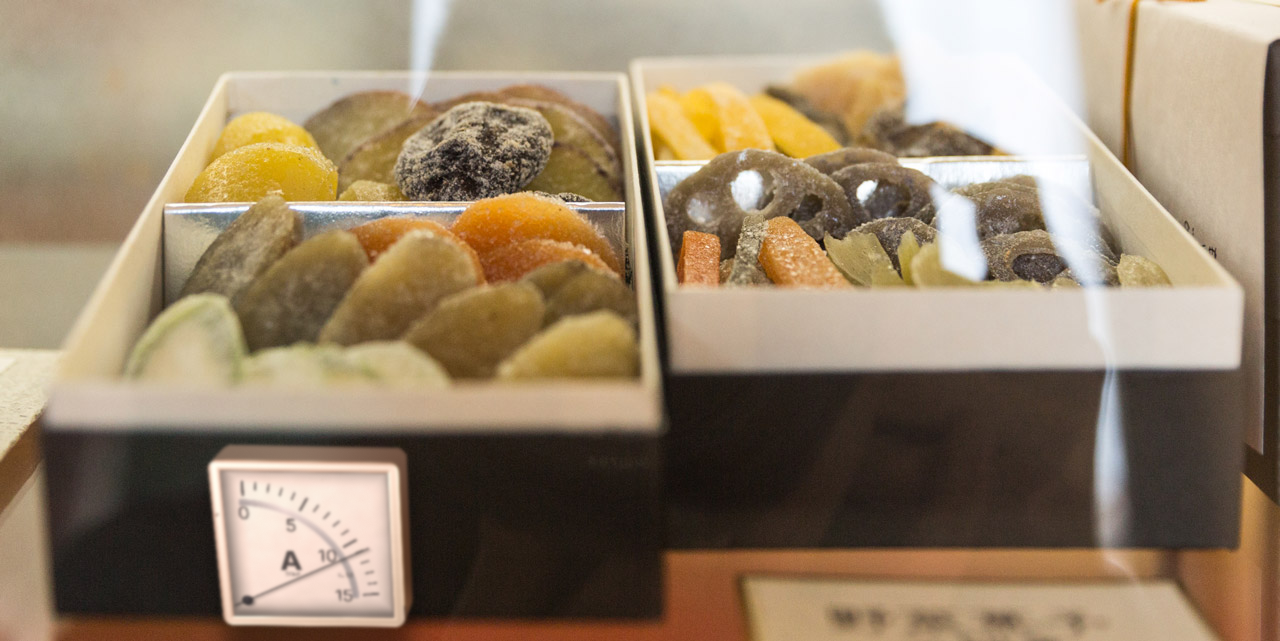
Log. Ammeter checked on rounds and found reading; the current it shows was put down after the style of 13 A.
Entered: 11 A
